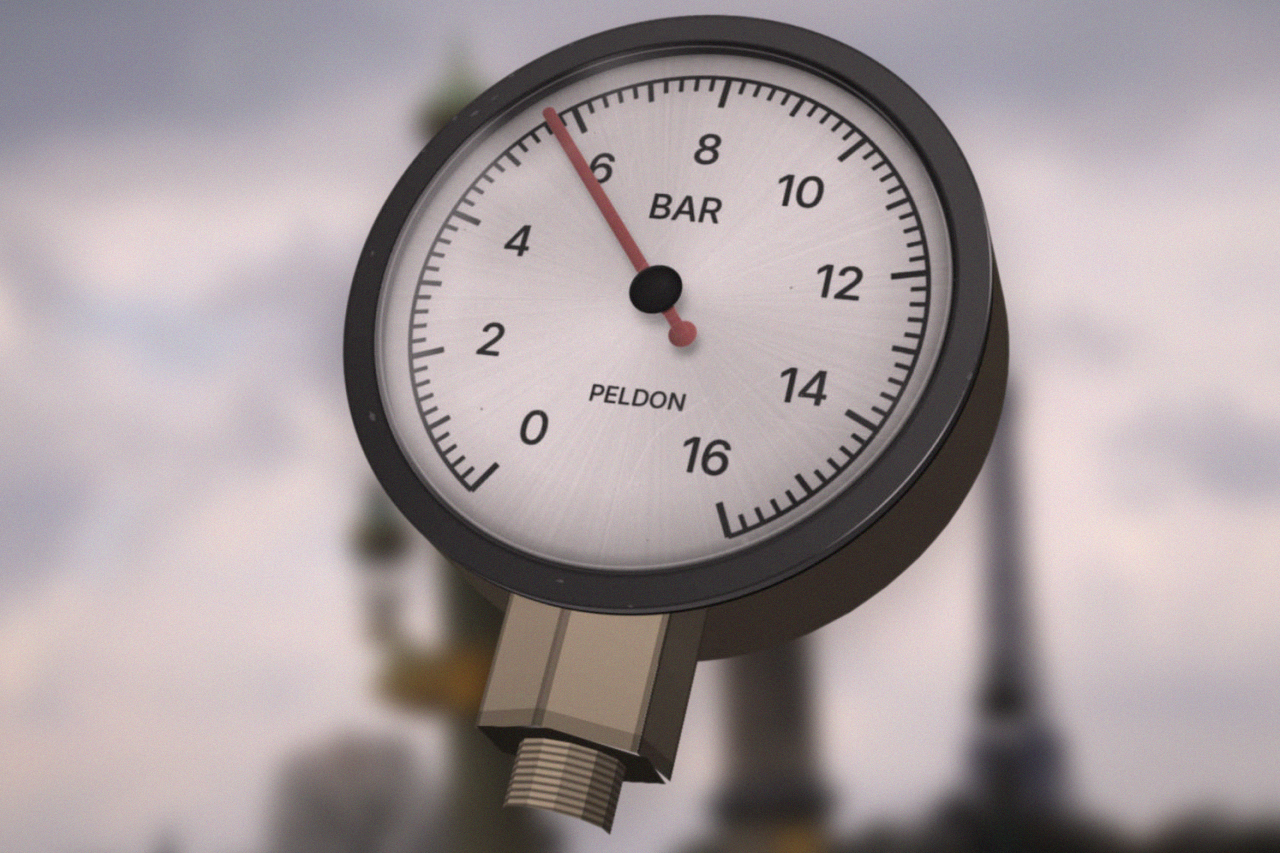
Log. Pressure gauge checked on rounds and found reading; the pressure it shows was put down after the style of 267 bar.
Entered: 5.7 bar
